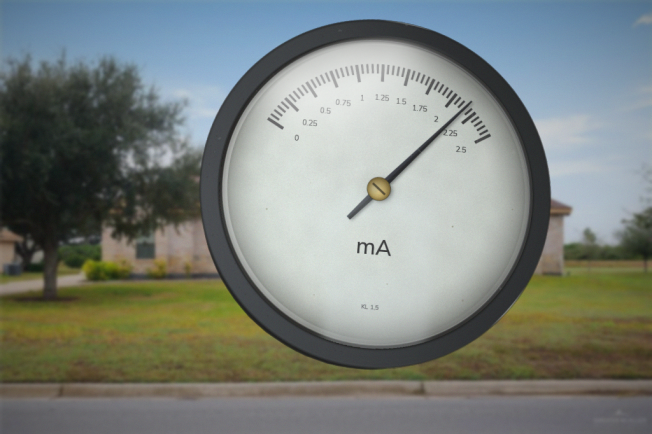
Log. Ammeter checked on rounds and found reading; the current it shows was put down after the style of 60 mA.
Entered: 2.15 mA
